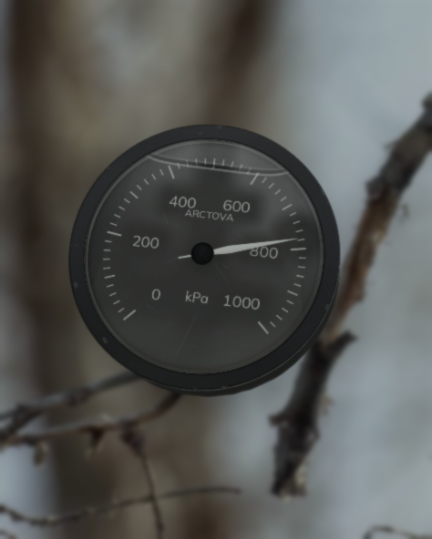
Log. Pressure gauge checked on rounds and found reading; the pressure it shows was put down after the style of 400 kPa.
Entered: 780 kPa
